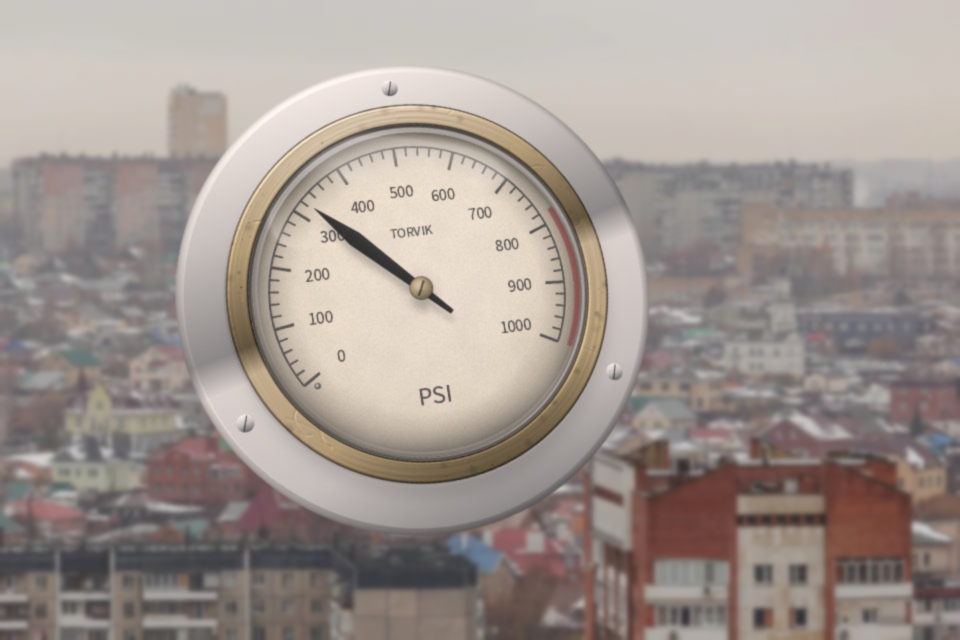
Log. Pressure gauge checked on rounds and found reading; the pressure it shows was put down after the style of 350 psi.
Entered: 320 psi
